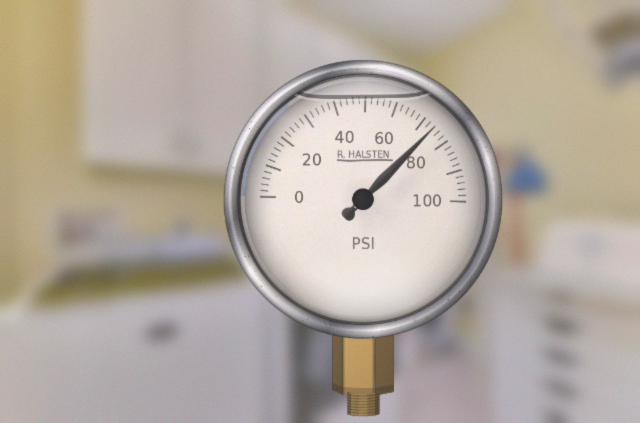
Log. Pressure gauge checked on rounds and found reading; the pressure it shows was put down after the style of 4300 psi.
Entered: 74 psi
